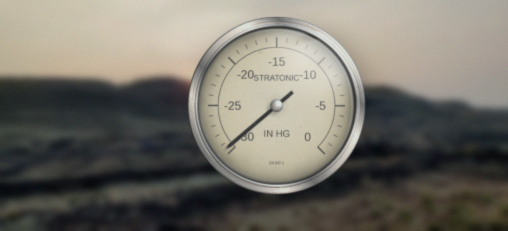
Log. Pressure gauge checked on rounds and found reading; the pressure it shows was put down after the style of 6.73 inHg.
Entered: -29.5 inHg
